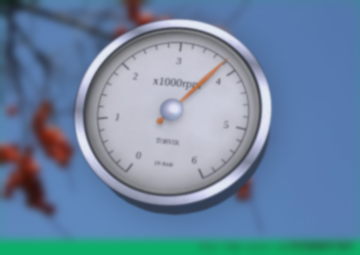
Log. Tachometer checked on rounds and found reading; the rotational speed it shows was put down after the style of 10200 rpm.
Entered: 3800 rpm
